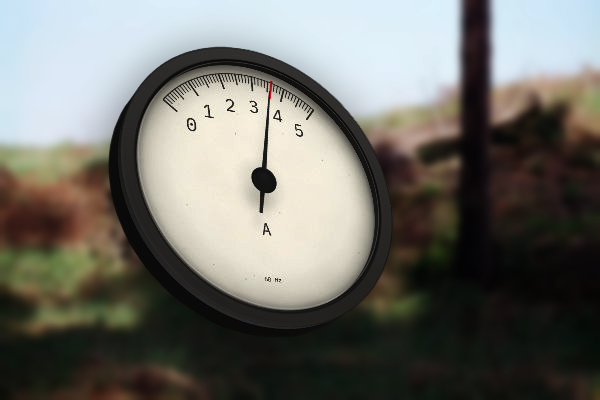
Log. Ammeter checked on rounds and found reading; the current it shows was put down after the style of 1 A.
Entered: 3.5 A
